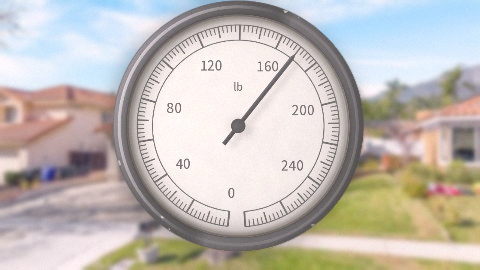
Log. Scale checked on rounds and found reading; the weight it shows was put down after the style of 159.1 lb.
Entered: 170 lb
